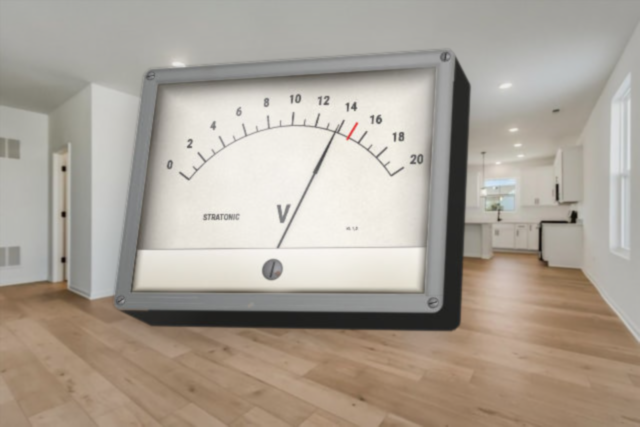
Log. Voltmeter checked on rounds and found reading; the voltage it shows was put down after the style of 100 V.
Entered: 14 V
